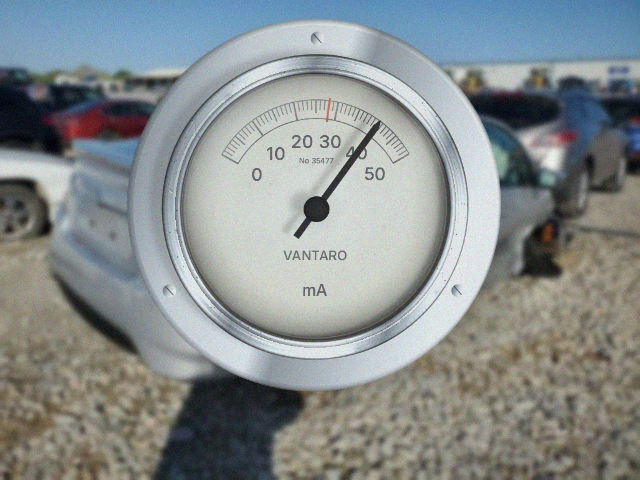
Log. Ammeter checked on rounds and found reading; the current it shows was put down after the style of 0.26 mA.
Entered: 40 mA
